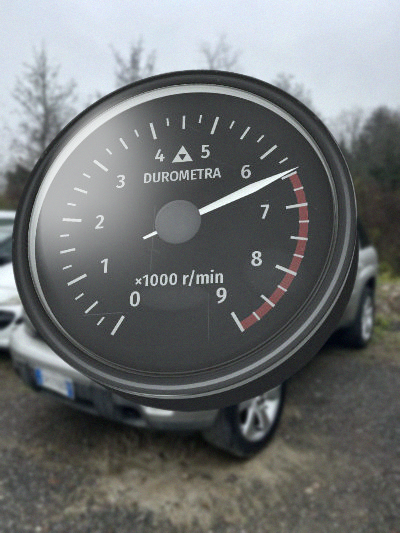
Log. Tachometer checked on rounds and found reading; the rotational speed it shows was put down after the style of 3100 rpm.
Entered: 6500 rpm
